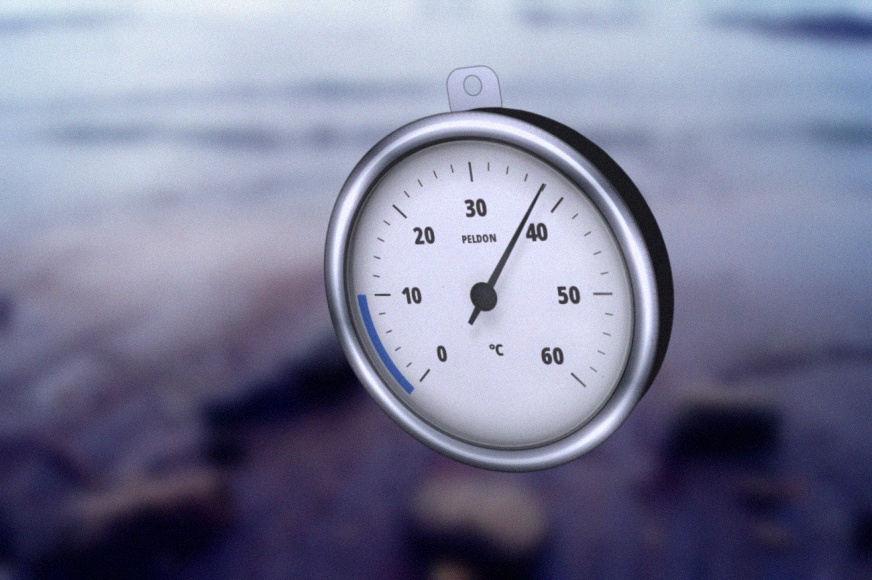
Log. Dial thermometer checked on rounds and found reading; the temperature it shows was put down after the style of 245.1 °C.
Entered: 38 °C
